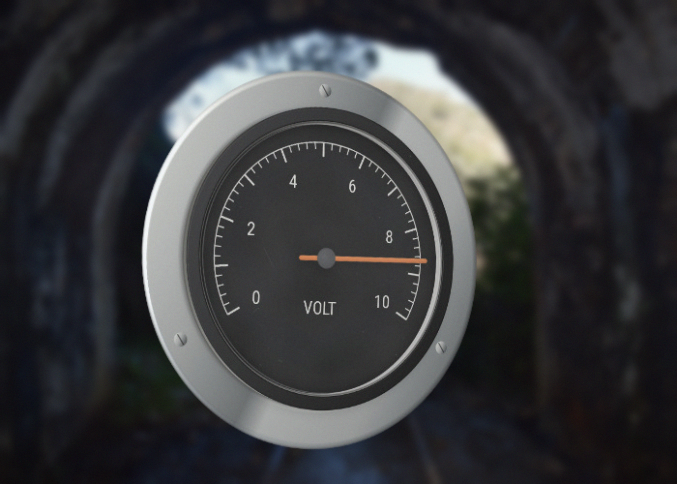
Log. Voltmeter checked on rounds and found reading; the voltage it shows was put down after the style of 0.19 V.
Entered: 8.7 V
